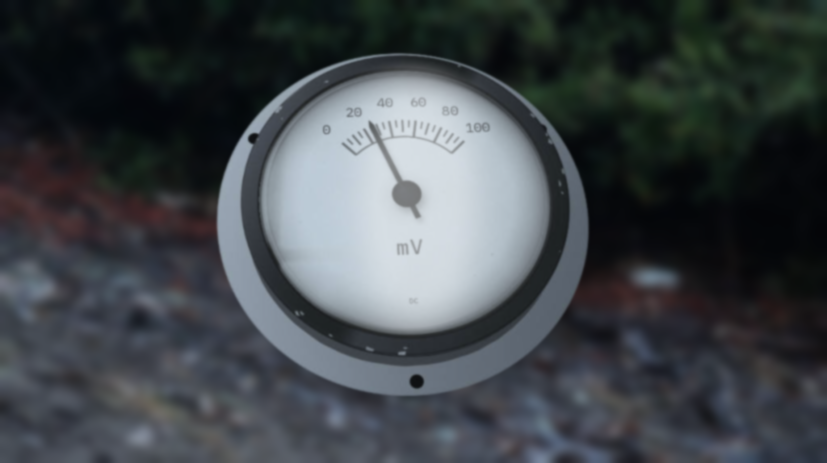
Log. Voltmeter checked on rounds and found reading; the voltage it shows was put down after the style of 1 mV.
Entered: 25 mV
